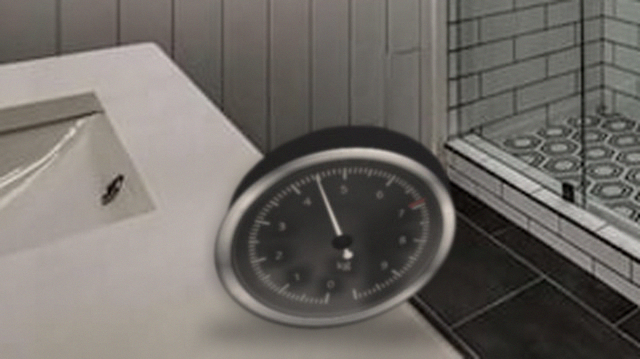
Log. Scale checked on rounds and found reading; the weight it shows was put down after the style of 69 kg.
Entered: 4.5 kg
